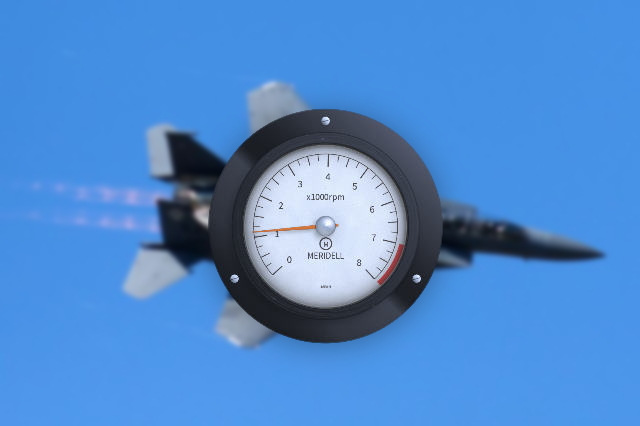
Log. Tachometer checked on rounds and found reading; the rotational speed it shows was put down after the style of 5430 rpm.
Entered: 1125 rpm
